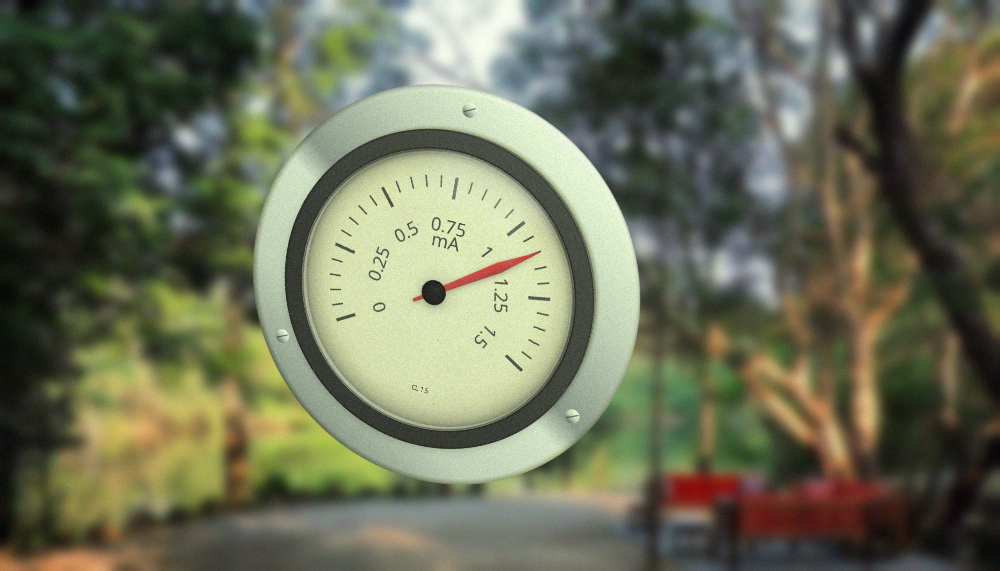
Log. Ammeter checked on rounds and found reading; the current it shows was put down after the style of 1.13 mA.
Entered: 1.1 mA
